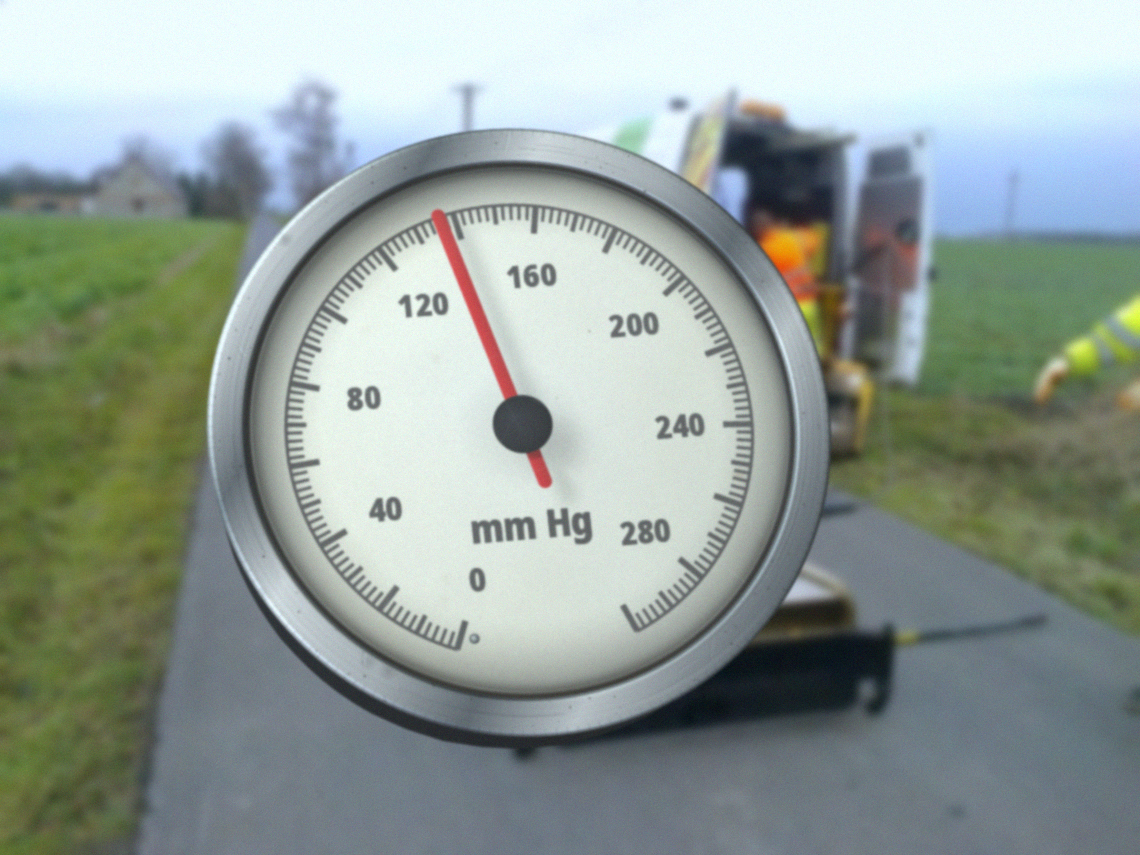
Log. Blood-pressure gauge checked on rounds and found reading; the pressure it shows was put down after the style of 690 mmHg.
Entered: 136 mmHg
